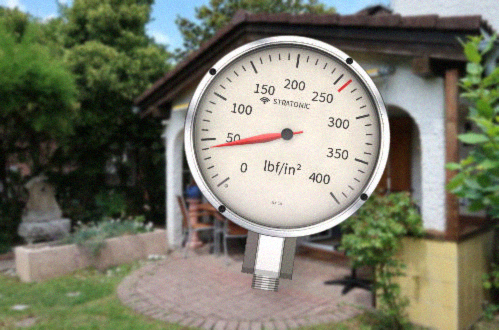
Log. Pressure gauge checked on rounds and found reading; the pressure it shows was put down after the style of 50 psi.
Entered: 40 psi
